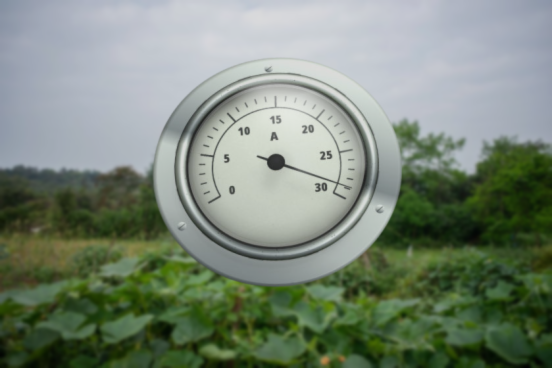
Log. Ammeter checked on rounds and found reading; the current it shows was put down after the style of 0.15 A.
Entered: 29 A
